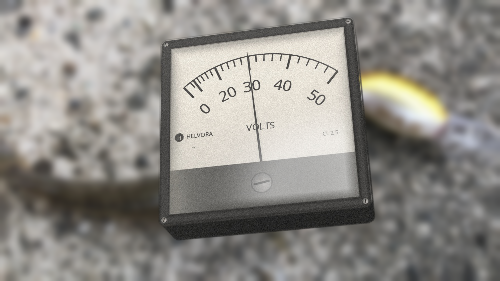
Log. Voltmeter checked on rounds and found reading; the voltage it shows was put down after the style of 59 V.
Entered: 30 V
